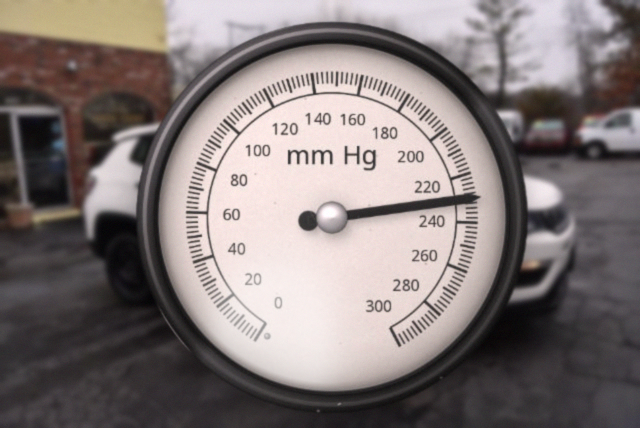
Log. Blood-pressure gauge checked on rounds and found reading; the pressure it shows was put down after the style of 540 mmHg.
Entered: 230 mmHg
